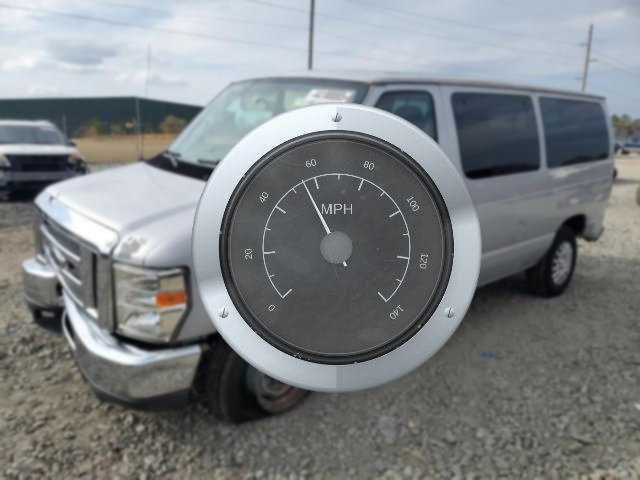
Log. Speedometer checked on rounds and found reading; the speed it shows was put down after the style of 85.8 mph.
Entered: 55 mph
